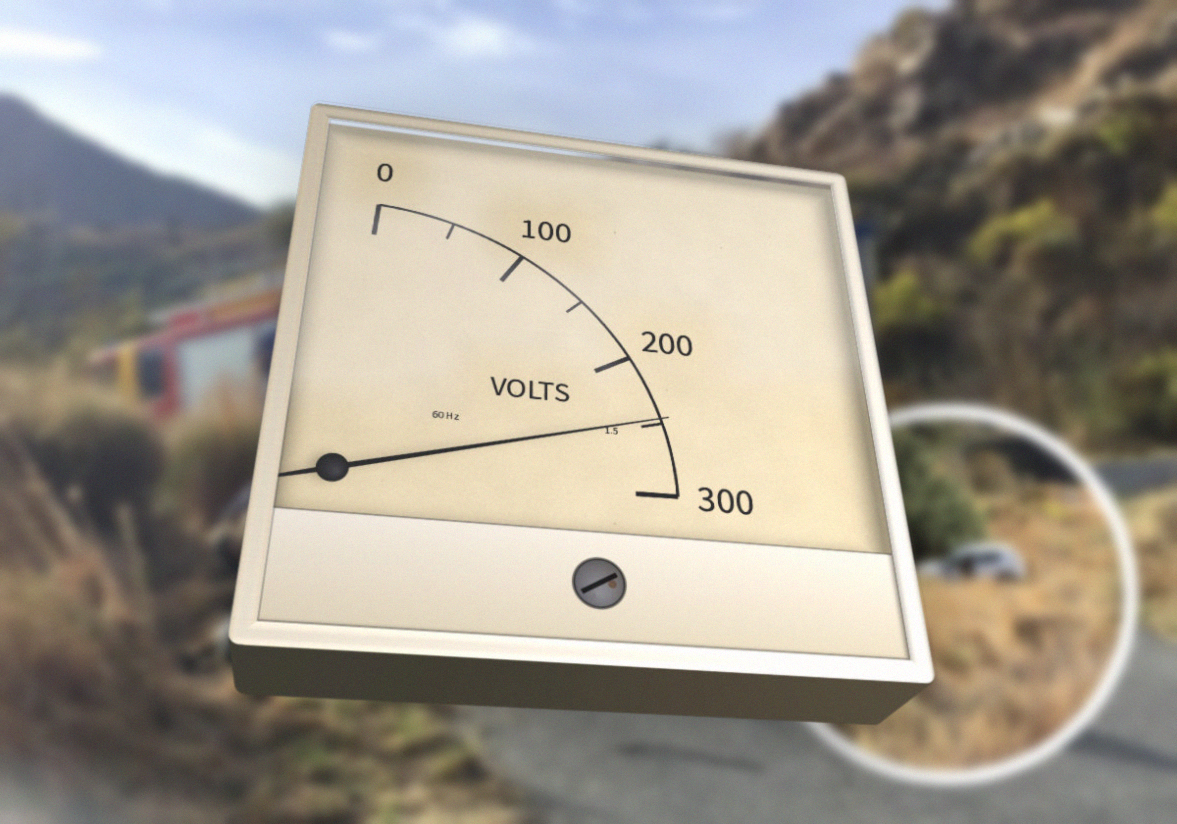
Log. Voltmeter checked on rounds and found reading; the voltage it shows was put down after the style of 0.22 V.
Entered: 250 V
